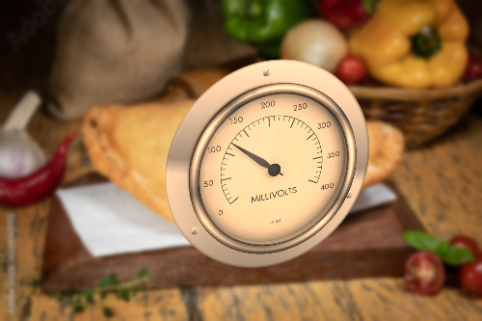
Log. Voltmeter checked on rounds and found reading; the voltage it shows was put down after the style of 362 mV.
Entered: 120 mV
